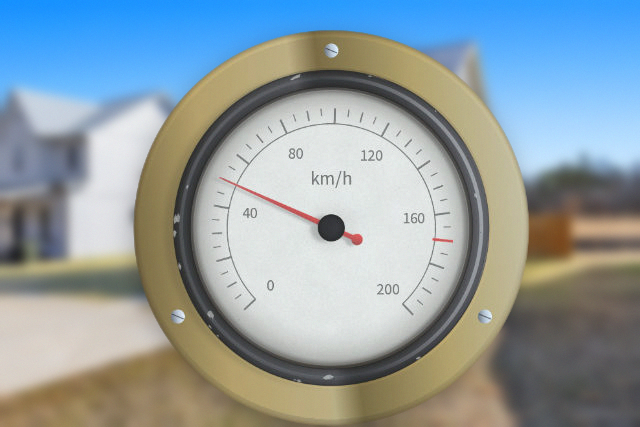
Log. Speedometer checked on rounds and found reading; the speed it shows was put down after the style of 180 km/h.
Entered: 50 km/h
